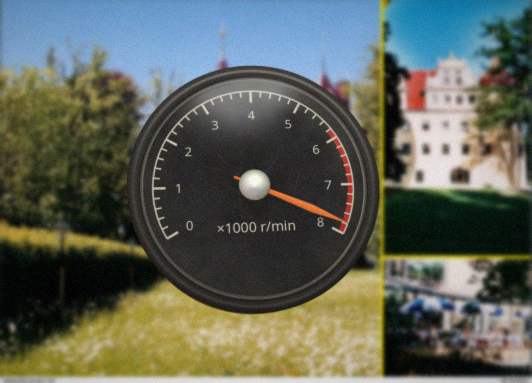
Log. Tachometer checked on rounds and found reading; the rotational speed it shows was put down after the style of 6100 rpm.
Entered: 7800 rpm
